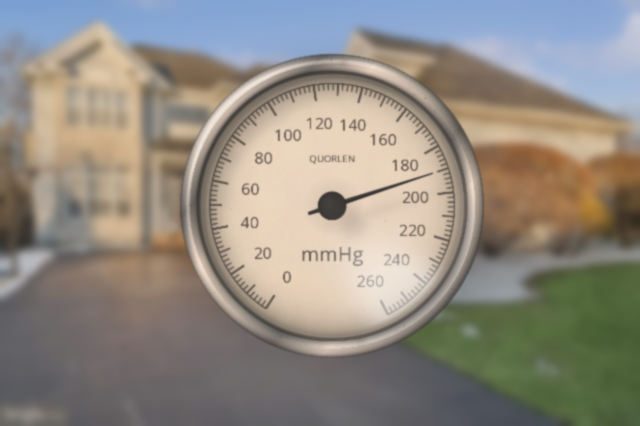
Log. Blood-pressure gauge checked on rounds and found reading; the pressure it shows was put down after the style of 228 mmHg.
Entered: 190 mmHg
